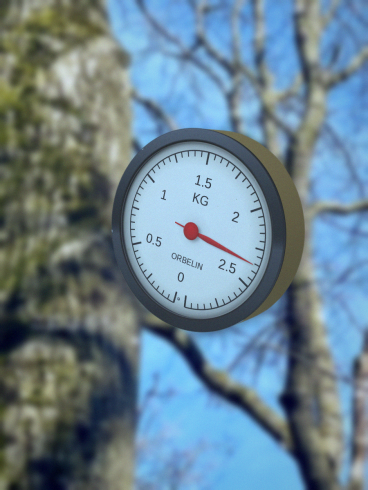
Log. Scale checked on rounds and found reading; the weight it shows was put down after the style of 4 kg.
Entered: 2.35 kg
